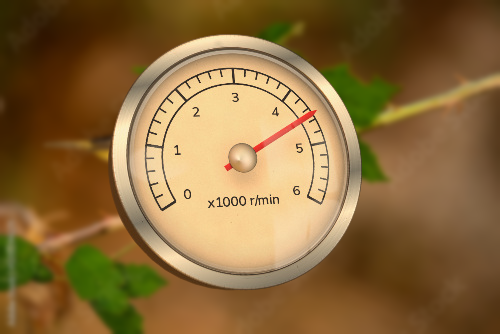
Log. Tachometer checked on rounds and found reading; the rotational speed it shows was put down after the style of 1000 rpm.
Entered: 4500 rpm
